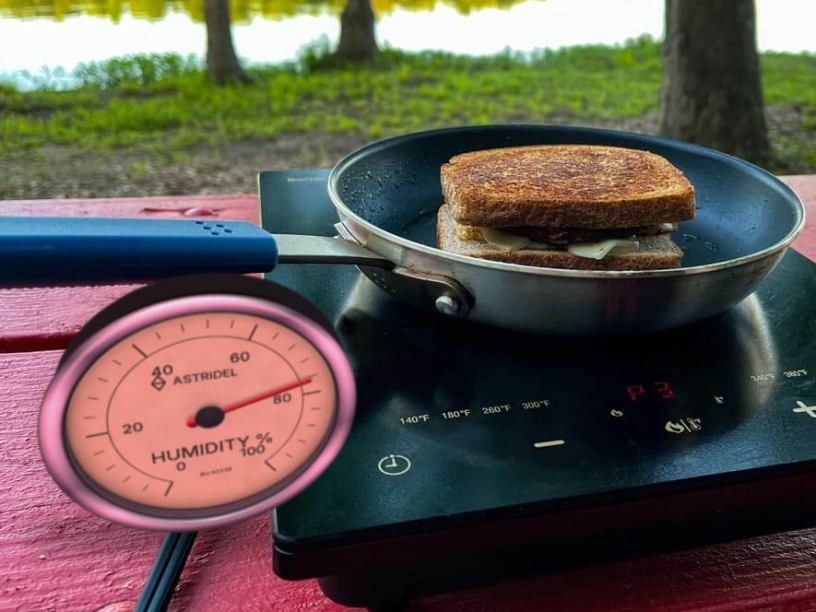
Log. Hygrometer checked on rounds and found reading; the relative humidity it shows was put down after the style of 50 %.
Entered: 76 %
